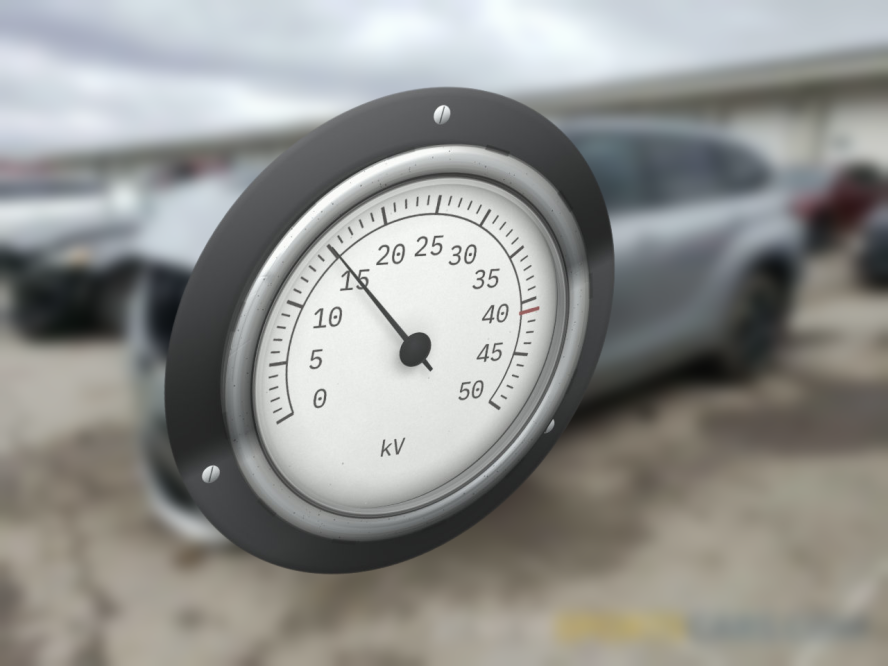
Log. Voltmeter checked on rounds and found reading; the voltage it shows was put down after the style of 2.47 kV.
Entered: 15 kV
